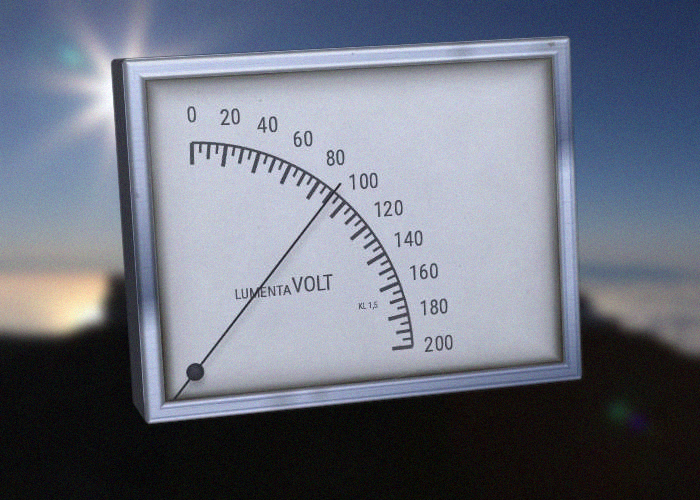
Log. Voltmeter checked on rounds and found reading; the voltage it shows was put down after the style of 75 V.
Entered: 90 V
